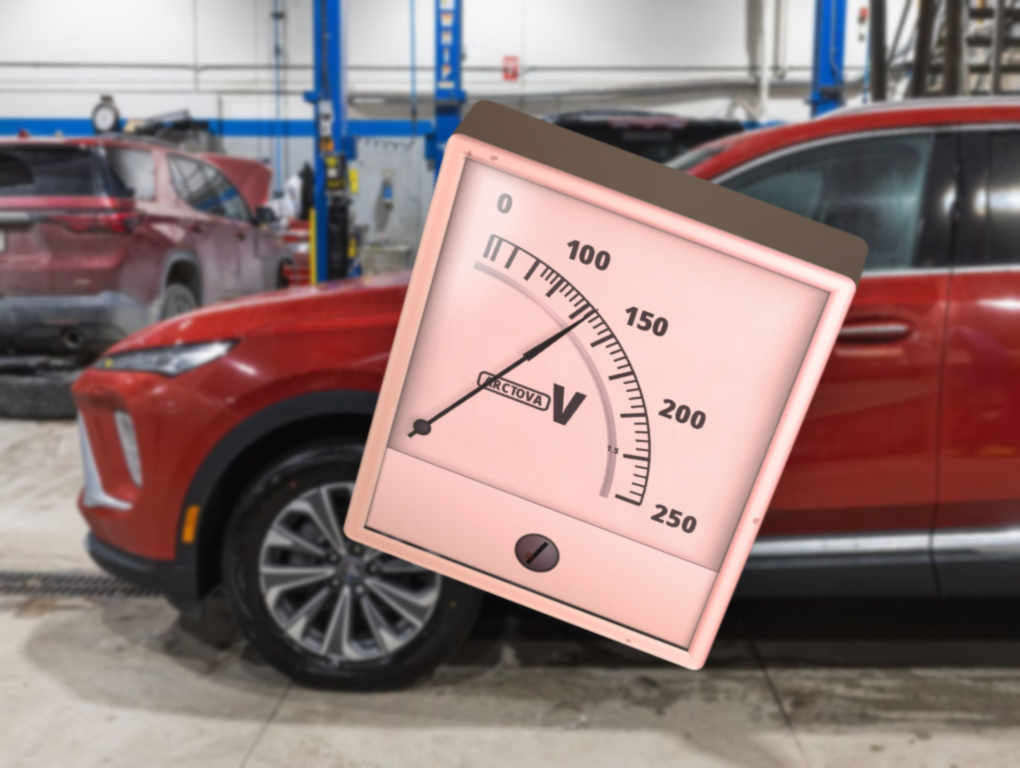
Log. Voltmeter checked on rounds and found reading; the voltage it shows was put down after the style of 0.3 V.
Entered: 130 V
